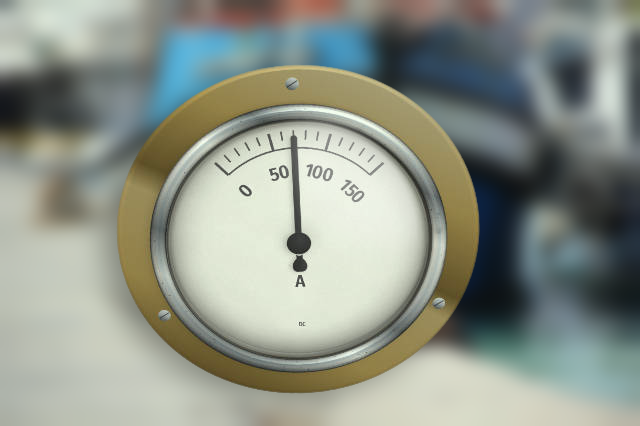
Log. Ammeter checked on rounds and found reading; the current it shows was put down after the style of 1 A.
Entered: 70 A
